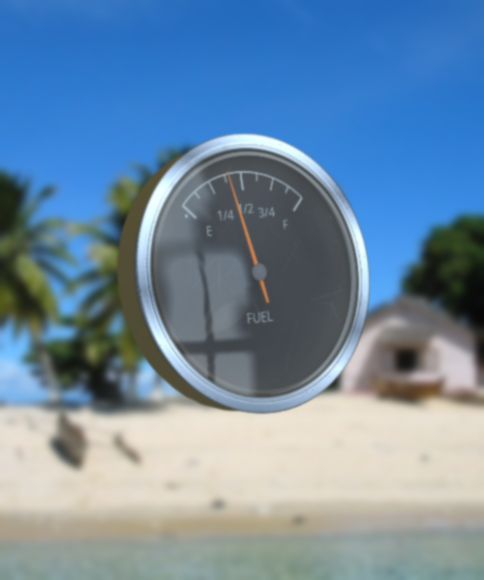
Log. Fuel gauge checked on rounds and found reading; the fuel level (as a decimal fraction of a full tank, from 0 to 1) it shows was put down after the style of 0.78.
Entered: 0.375
